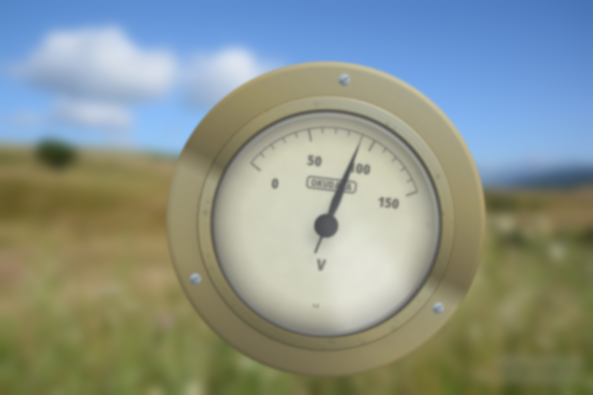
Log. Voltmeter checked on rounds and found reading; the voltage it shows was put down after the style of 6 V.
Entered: 90 V
